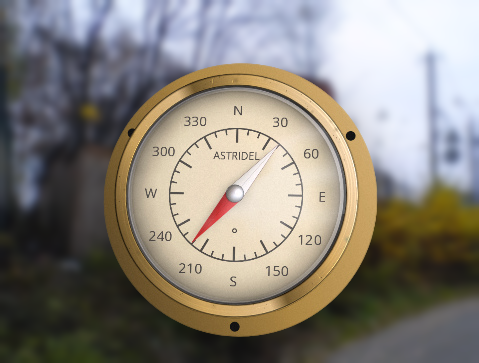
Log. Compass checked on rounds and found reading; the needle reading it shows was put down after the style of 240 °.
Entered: 220 °
